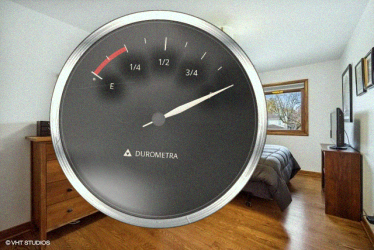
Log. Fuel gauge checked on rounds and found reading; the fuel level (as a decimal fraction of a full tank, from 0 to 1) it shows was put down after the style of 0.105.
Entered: 1
